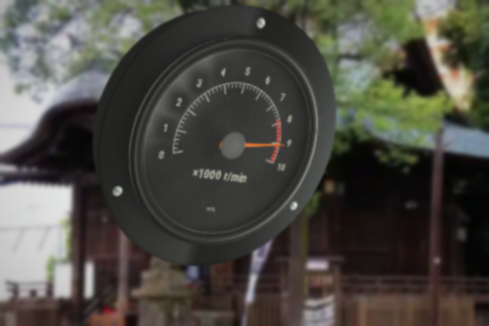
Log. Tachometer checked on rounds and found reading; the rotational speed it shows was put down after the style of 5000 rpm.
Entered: 9000 rpm
